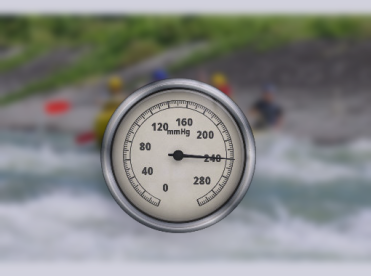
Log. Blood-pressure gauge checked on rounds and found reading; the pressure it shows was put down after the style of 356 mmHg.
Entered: 240 mmHg
